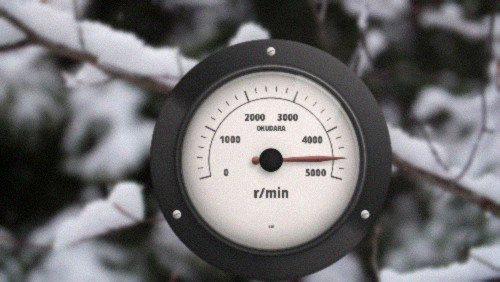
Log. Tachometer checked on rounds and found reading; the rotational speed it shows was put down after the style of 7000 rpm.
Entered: 4600 rpm
